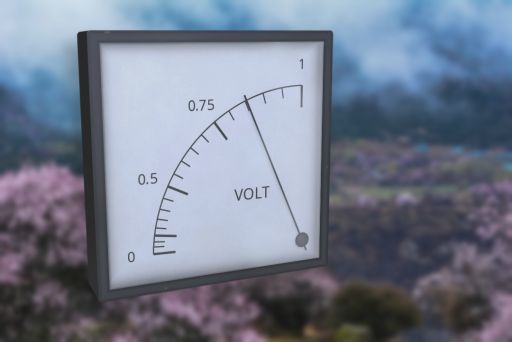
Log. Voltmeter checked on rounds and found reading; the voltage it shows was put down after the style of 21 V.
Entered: 0.85 V
